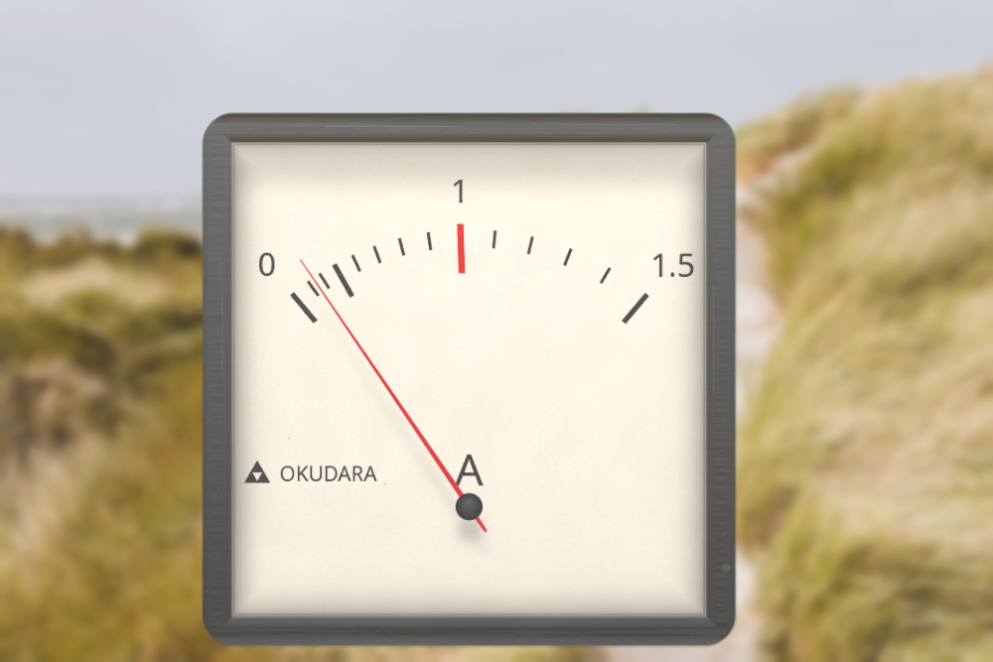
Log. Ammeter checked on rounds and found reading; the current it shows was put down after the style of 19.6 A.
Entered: 0.35 A
